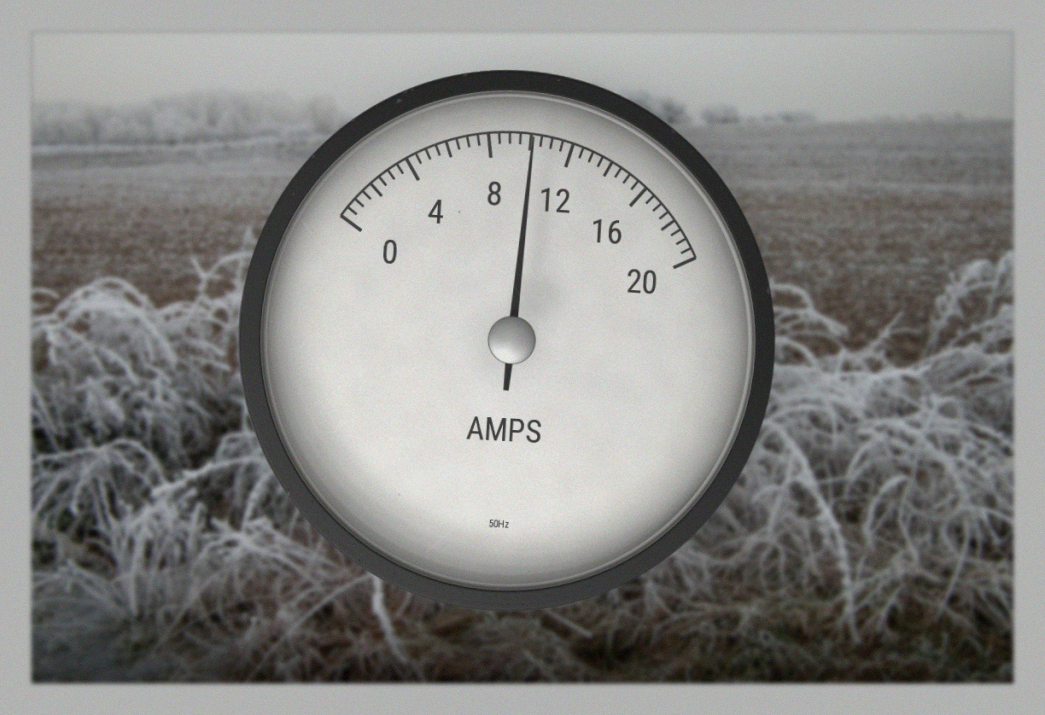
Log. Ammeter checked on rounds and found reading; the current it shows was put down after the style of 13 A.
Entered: 10 A
